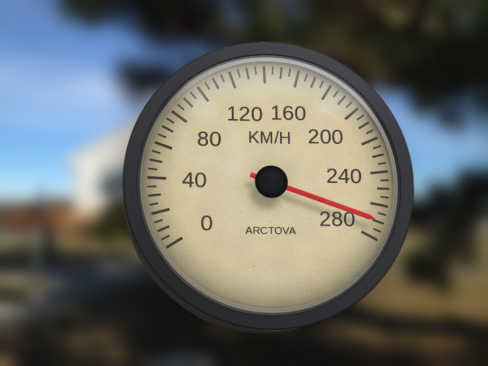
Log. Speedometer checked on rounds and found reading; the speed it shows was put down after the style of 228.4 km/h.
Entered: 270 km/h
